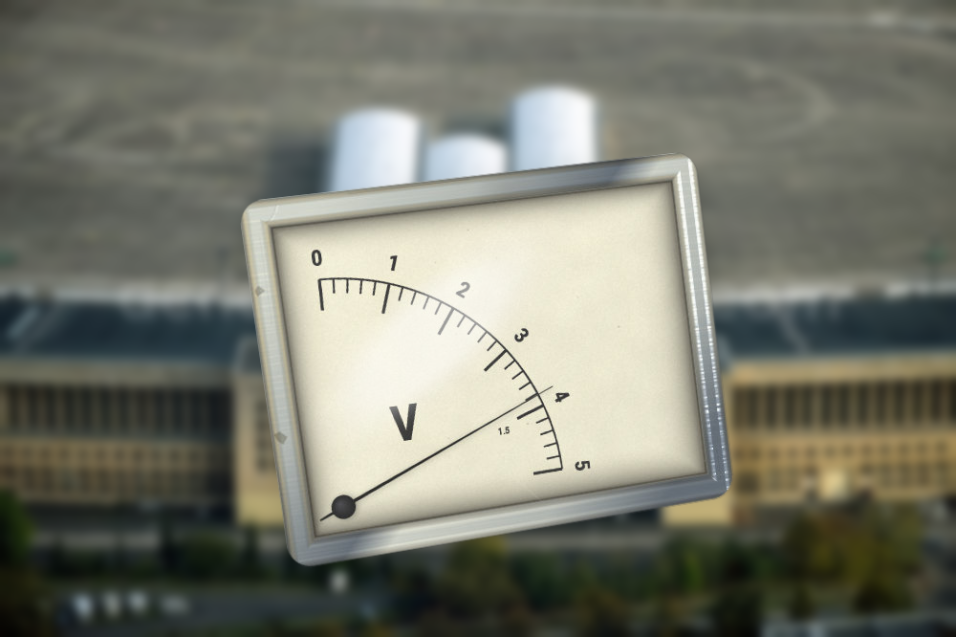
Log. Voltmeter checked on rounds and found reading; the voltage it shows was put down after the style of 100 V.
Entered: 3.8 V
